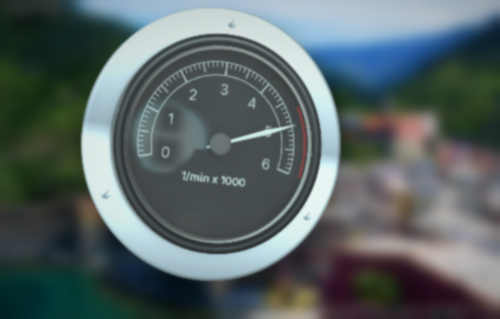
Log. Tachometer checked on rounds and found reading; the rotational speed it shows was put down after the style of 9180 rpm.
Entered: 5000 rpm
